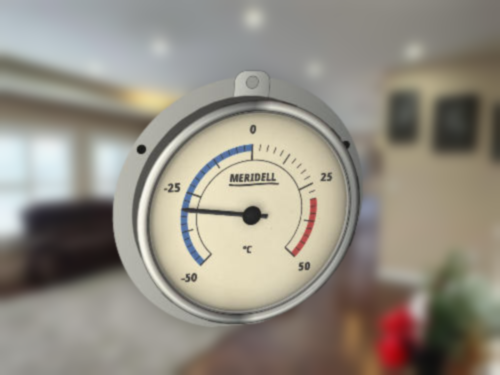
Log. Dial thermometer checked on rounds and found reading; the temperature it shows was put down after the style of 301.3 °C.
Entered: -30 °C
